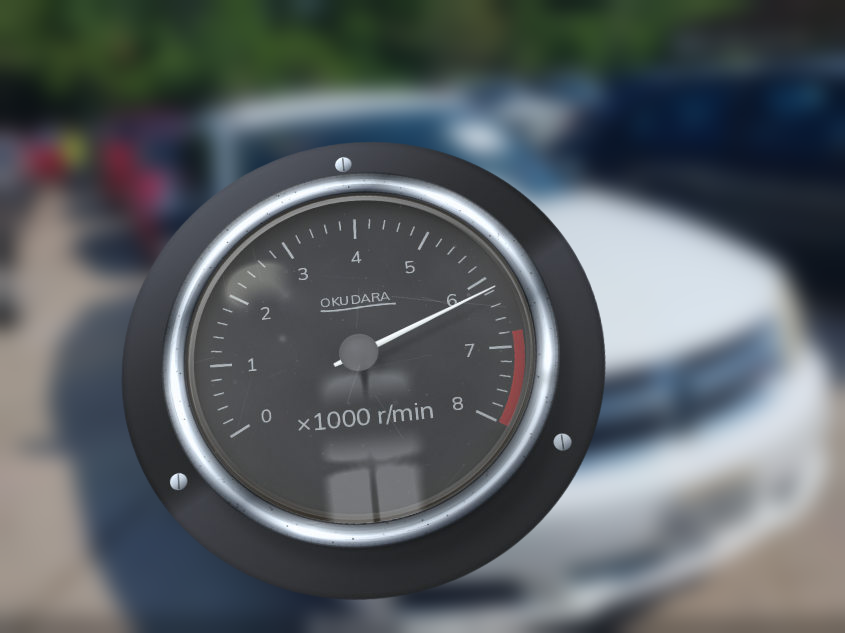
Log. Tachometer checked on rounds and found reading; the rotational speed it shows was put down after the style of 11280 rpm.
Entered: 6200 rpm
